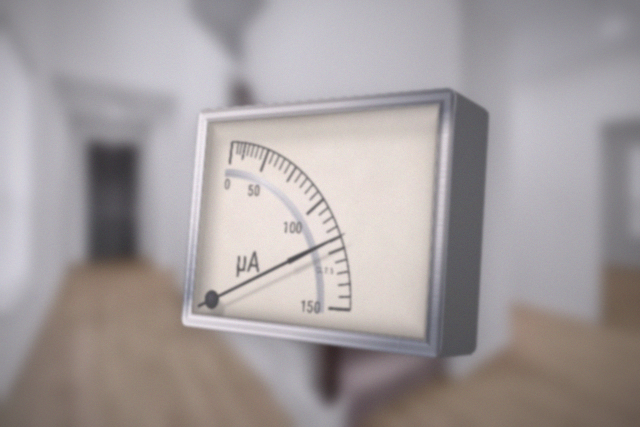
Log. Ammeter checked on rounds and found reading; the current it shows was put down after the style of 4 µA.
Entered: 120 µA
